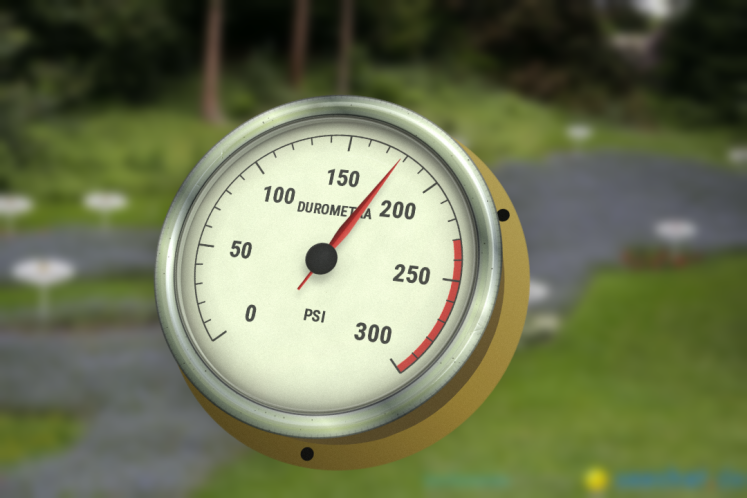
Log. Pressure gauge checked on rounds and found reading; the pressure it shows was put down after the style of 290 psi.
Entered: 180 psi
